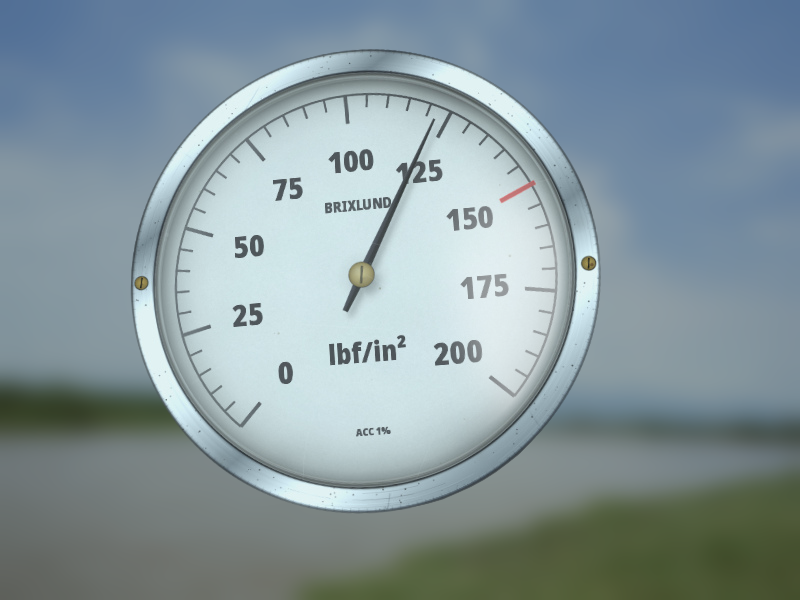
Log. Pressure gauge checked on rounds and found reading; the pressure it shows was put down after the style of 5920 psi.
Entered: 122.5 psi
